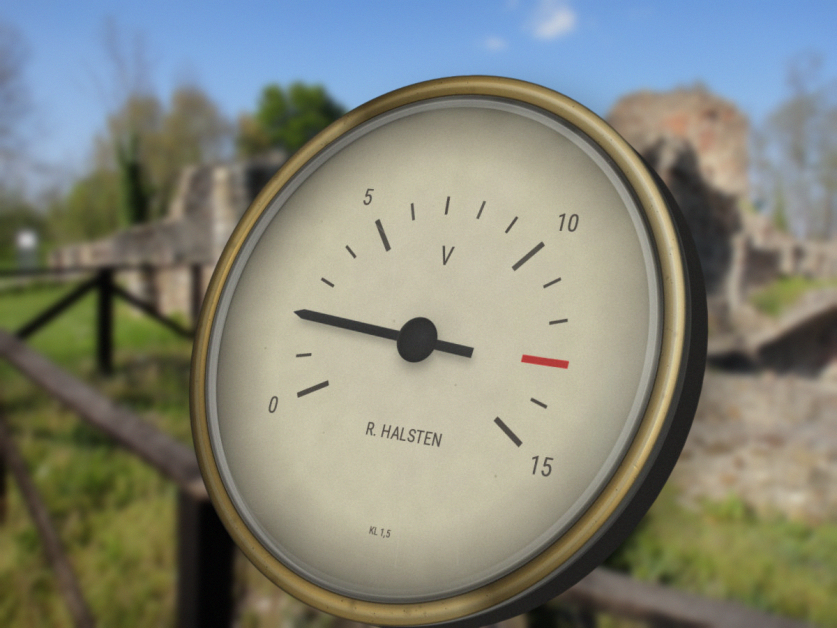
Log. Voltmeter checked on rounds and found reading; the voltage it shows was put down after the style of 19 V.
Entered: 2 V
